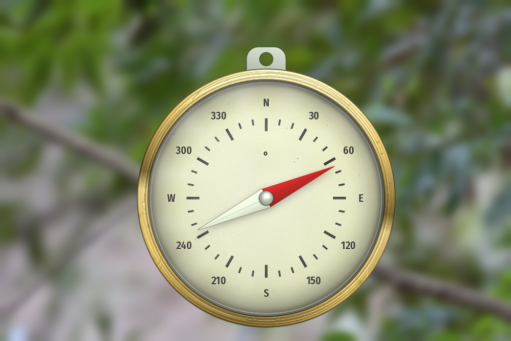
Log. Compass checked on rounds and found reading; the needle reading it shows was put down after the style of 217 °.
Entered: 65 °
